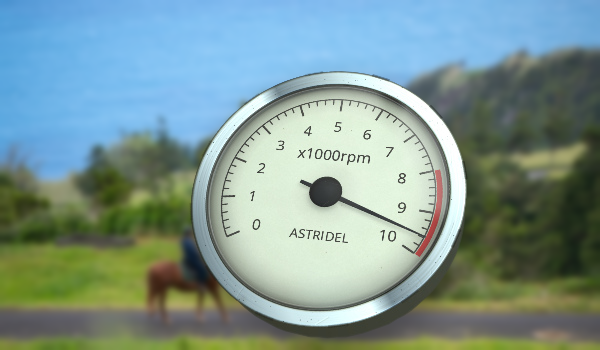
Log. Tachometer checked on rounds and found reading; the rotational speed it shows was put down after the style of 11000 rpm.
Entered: 9600 rpm
